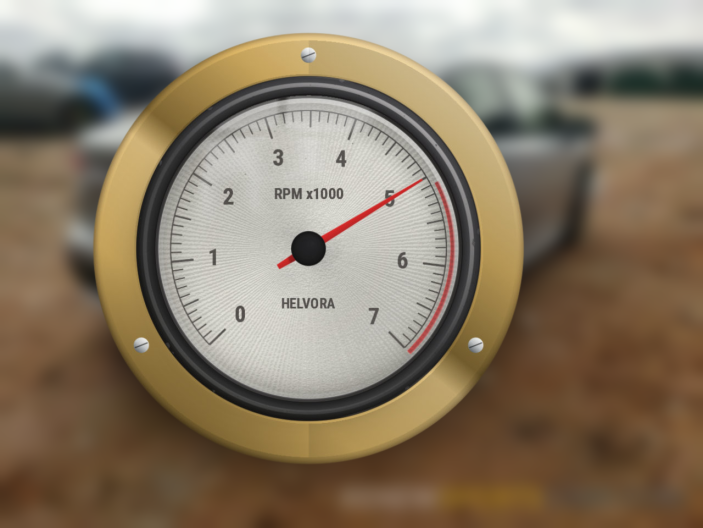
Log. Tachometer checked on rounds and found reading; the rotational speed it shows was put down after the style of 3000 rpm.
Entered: 5000 rpm
